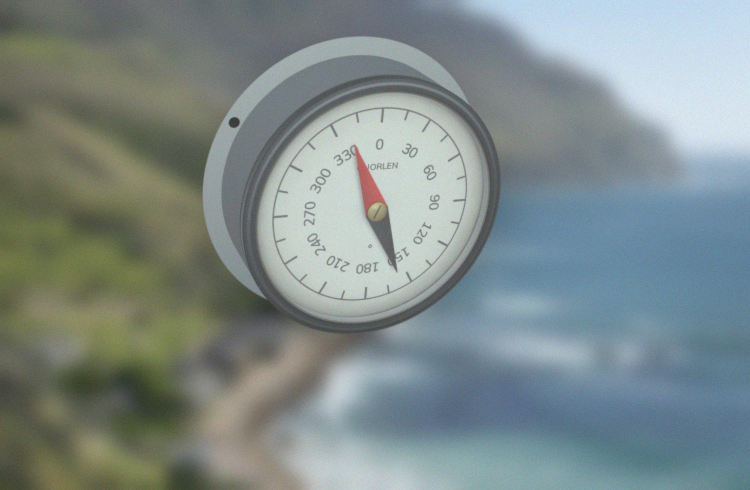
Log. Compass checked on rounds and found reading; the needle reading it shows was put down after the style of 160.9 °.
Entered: 337.5 °
